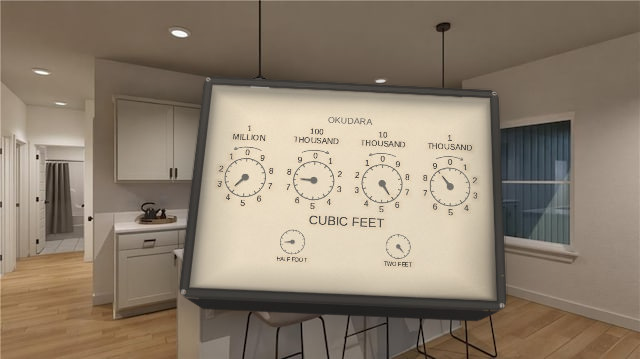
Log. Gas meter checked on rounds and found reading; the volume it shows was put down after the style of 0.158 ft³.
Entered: 375900 ft³
